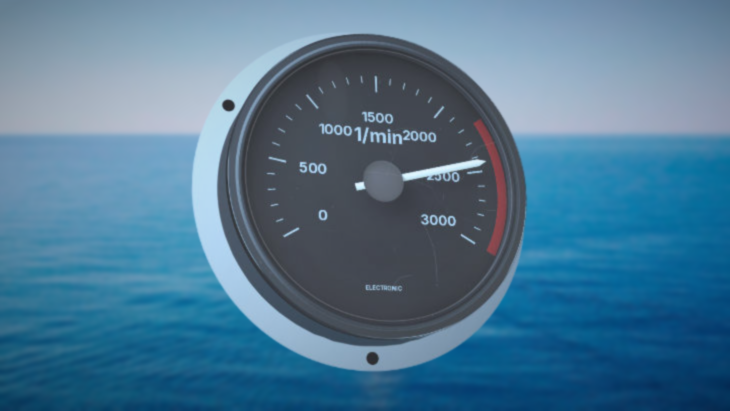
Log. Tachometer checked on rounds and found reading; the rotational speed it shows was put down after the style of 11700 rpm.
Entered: 2450 rpm
